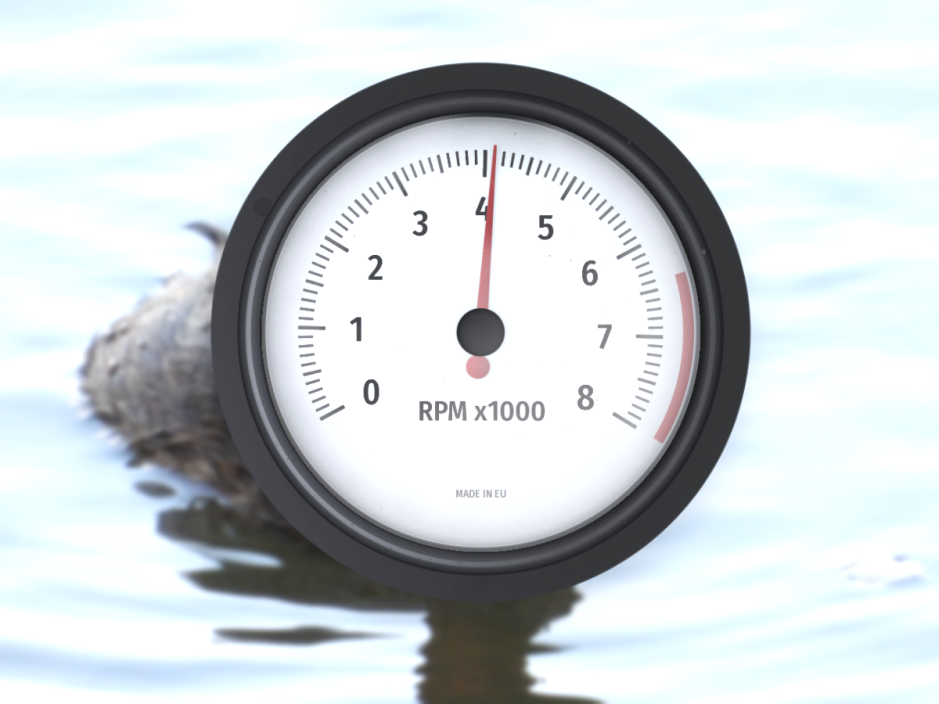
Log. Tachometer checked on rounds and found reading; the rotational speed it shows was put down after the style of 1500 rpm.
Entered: 4100 rpm
